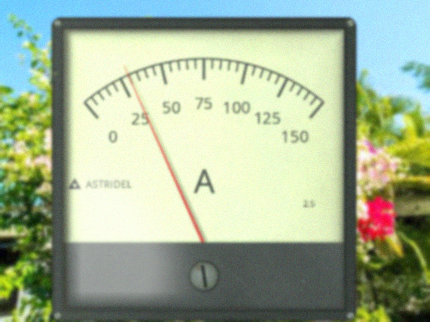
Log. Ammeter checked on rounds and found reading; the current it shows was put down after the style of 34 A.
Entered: 30 A
